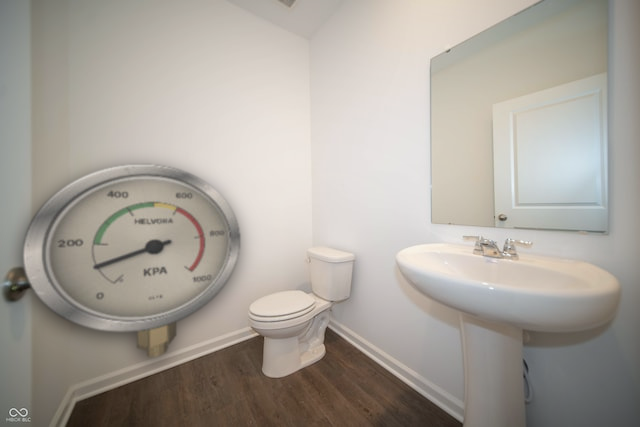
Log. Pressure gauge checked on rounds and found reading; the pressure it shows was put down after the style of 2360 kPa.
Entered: 100 kPa
